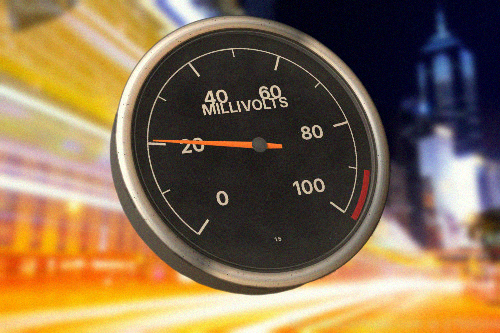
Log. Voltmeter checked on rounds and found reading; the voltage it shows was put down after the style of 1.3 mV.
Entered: 20 mV
